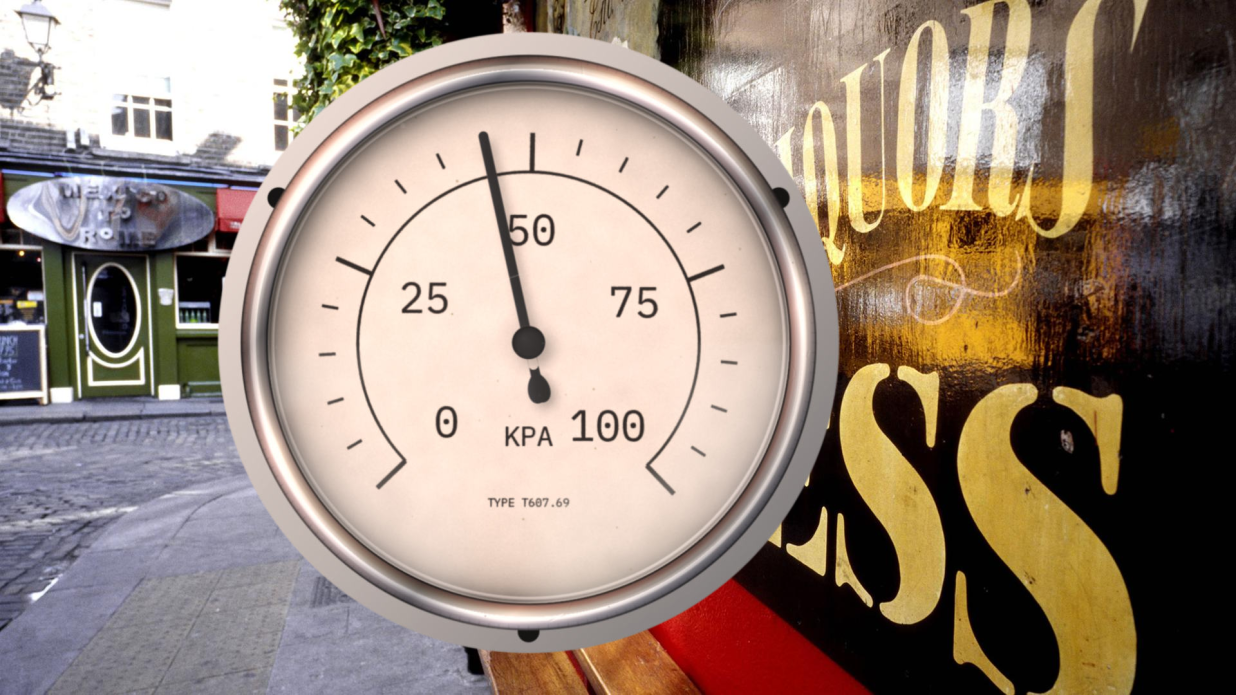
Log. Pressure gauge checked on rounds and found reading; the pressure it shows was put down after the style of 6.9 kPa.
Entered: 45 kPa
